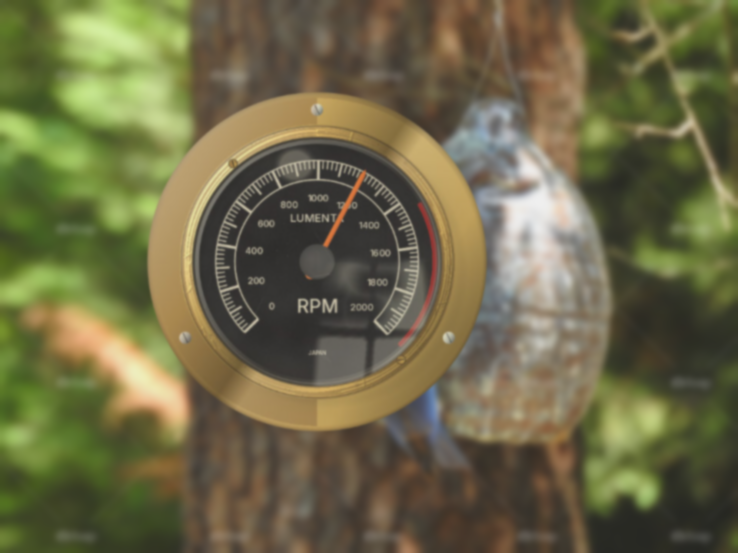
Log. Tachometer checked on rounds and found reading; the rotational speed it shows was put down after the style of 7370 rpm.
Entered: 1200 rpm
